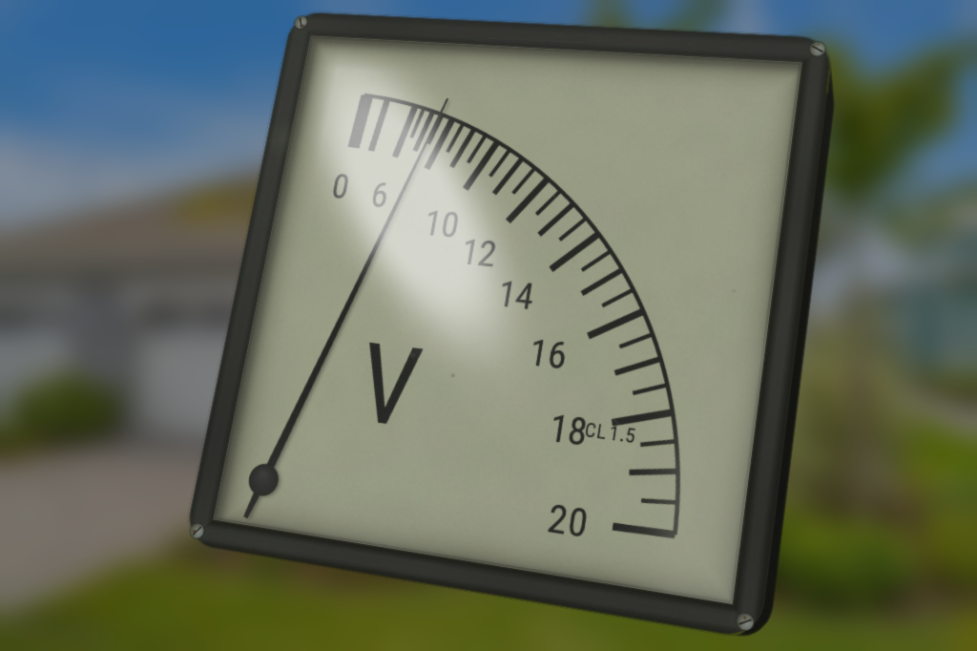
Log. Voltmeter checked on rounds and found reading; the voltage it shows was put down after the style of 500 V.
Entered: 7.5 V
